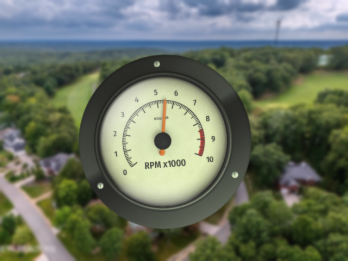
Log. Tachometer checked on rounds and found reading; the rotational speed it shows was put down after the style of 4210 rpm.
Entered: 5500 rpm
